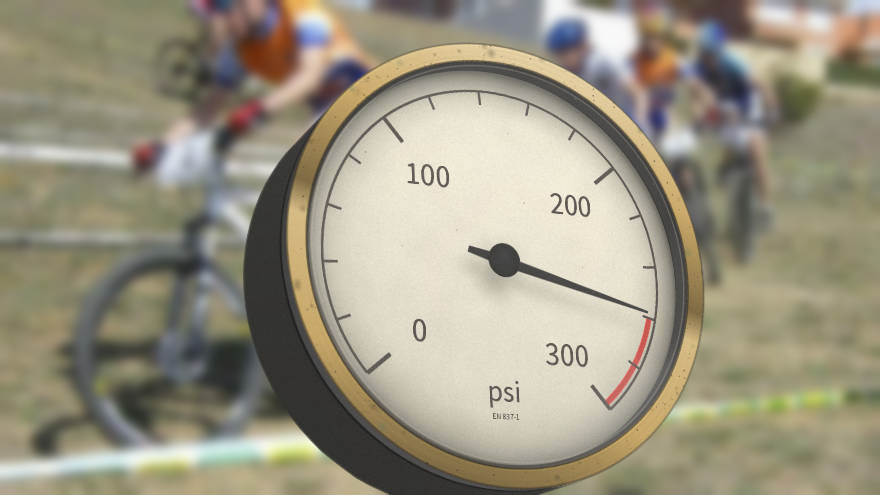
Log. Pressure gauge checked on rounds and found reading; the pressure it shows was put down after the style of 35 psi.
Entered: 260 psi
